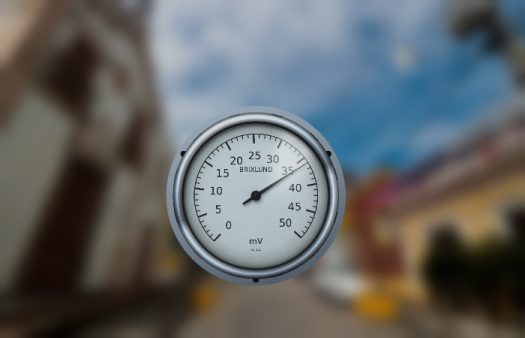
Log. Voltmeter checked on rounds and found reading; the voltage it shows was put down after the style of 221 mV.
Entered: 36 mV
